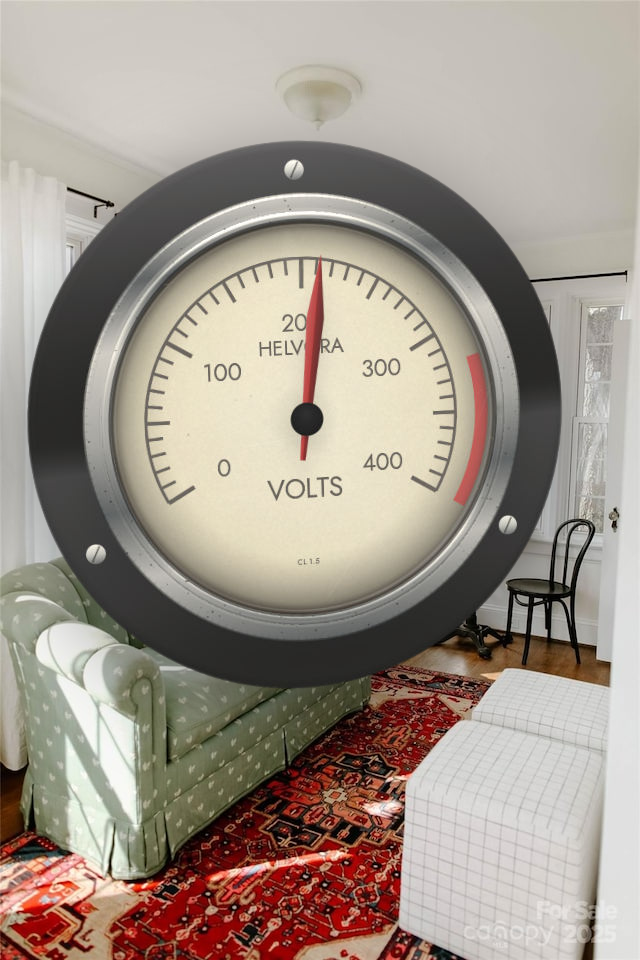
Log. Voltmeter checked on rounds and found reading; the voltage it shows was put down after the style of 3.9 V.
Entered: 210 V
